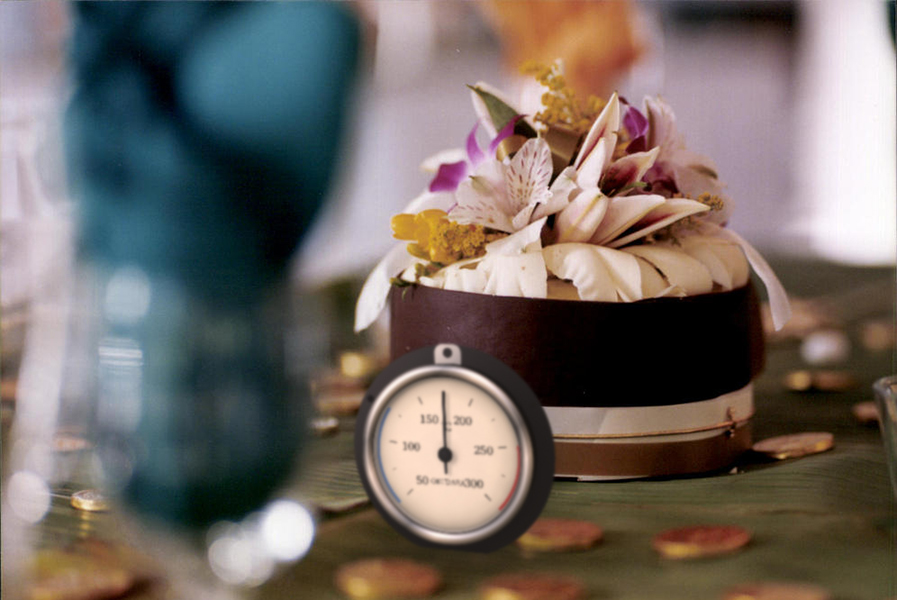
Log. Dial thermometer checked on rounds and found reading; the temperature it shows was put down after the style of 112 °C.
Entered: 175 °C
